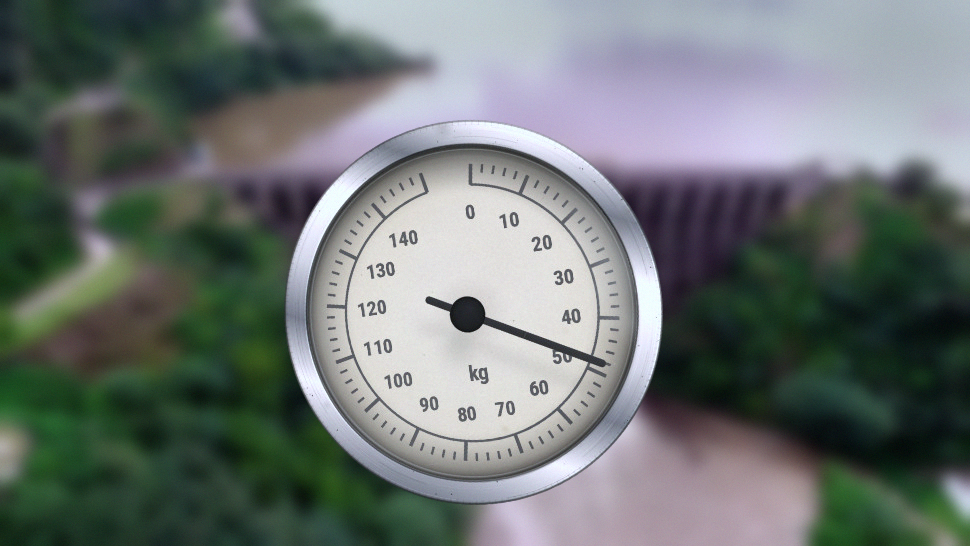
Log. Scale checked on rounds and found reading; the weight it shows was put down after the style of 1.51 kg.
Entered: 48 kg
